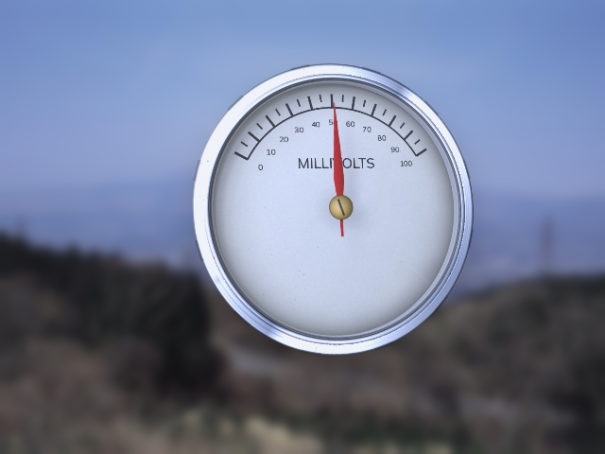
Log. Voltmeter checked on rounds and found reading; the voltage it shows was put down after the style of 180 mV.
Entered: 50 mV
